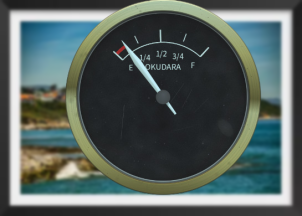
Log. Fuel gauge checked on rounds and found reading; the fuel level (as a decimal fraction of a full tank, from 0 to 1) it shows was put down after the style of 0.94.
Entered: 0.125
